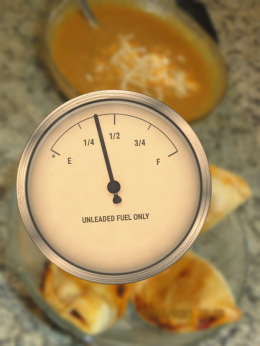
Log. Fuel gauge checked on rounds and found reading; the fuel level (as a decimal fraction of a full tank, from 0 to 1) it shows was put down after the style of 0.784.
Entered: 0.375
